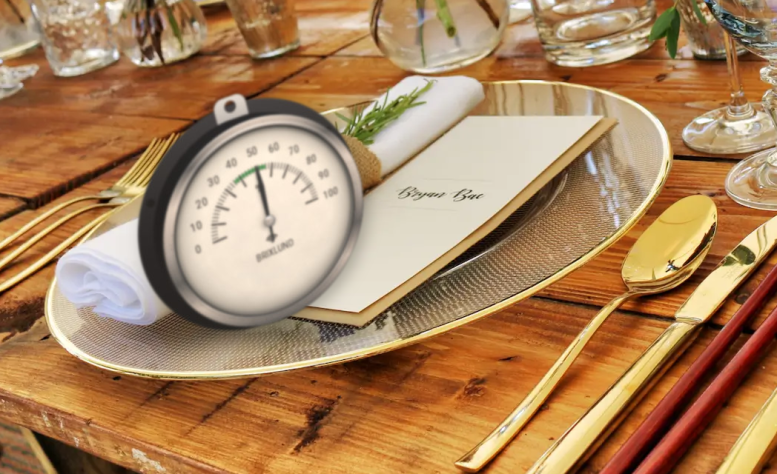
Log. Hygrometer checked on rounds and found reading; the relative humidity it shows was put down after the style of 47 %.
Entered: 50 %
